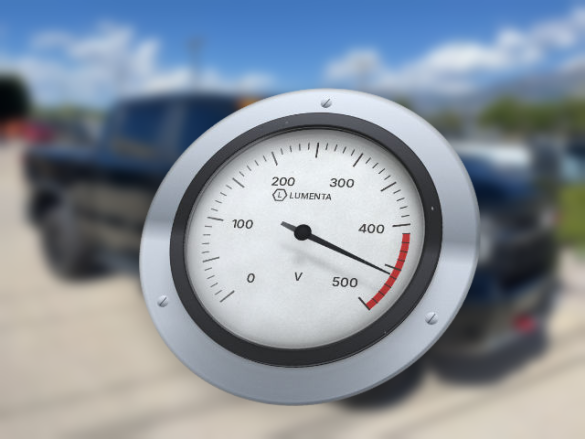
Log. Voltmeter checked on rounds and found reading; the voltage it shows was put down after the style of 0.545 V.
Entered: 460 V
